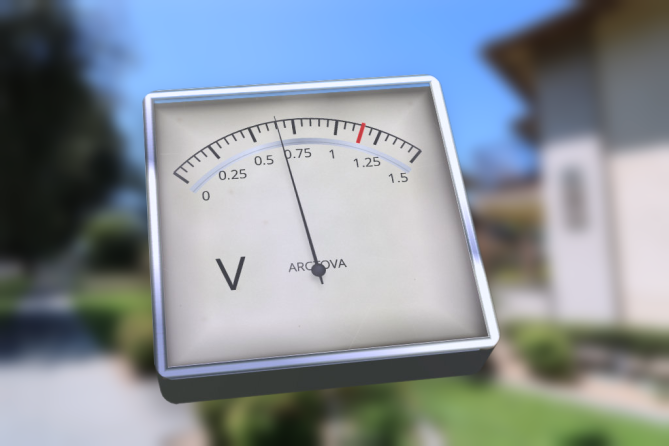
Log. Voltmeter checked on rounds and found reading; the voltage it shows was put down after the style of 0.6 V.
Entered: 0.65 V
